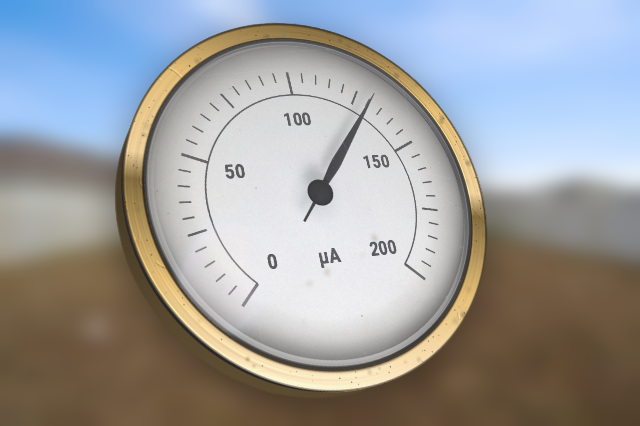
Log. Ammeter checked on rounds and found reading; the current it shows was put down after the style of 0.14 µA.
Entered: 130 µA
